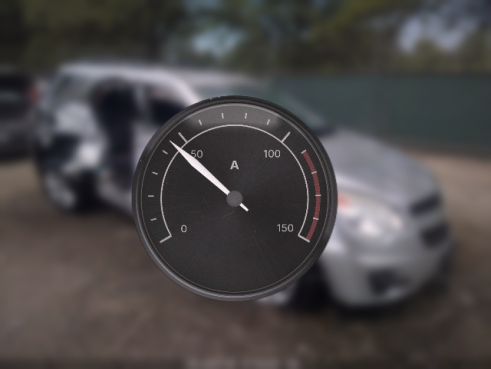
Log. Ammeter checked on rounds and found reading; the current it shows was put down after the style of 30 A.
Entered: 45 A
